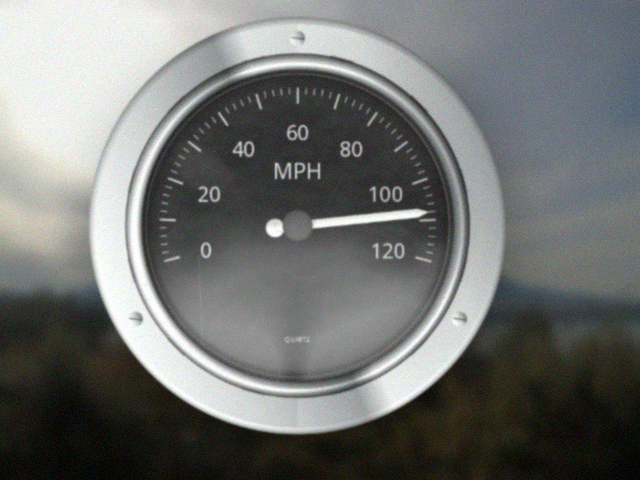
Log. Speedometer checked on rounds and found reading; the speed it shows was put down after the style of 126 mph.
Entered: 108 mph
